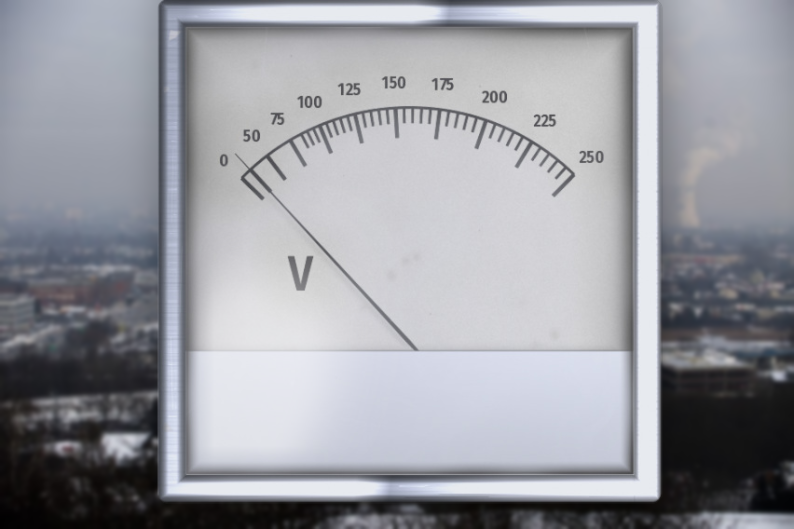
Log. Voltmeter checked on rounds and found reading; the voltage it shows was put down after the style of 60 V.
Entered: 25 V
